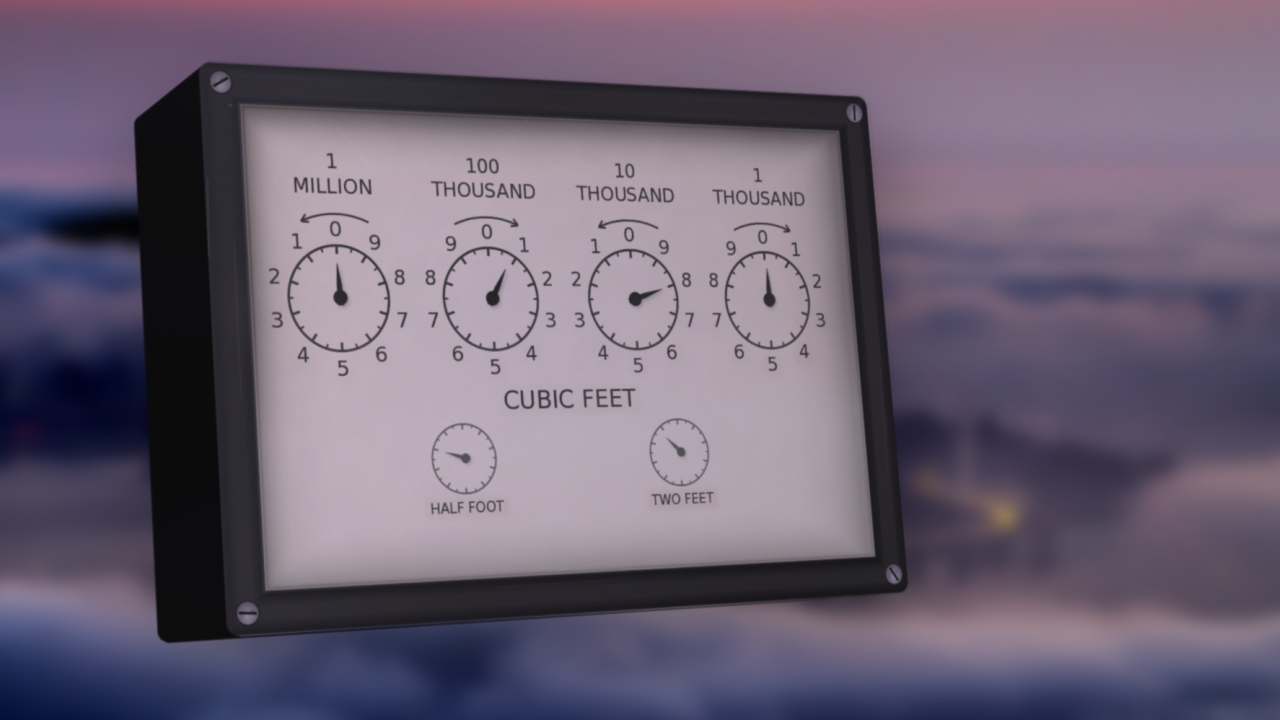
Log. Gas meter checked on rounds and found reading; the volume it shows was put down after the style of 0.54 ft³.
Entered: 8000 ft³
